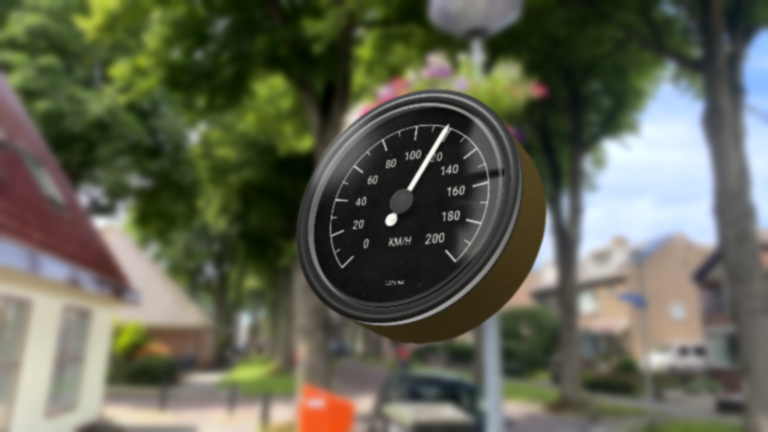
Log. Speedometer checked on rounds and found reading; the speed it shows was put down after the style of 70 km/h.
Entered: 120 km/h
